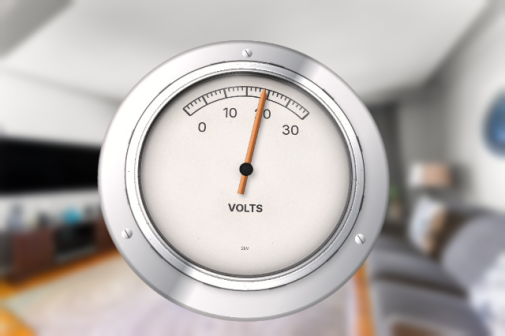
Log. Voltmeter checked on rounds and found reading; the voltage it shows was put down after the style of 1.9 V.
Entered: 19 V
